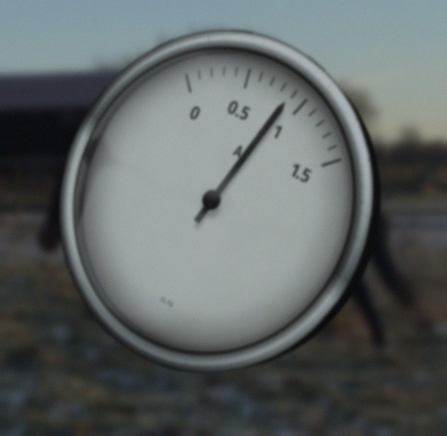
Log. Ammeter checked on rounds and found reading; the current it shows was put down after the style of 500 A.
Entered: 0.9 A
